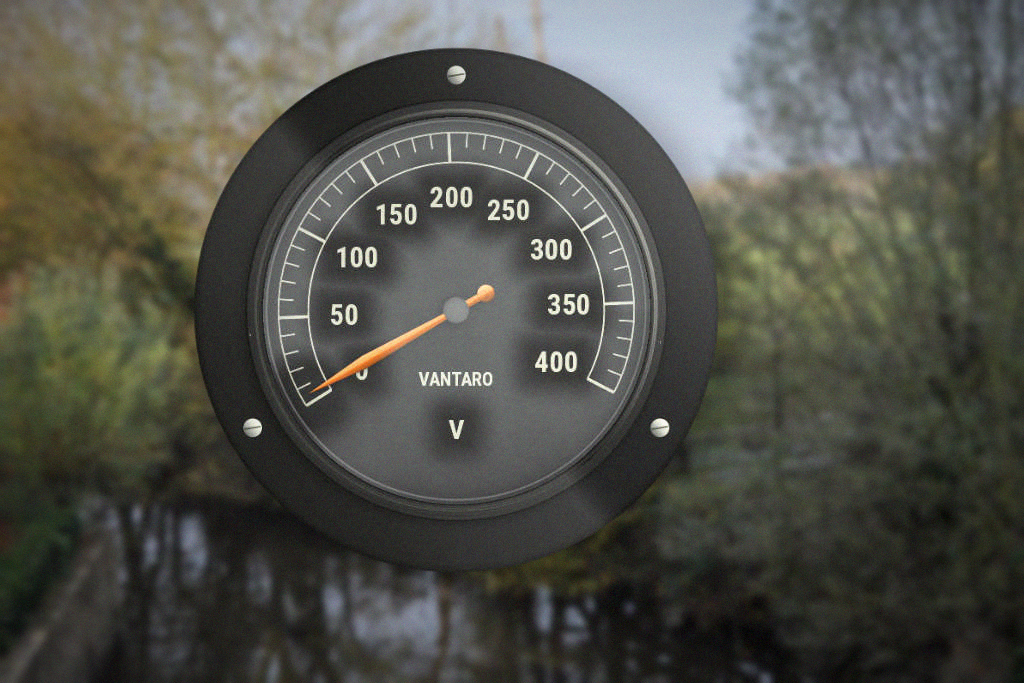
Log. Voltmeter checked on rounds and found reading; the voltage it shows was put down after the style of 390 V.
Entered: 5 V
